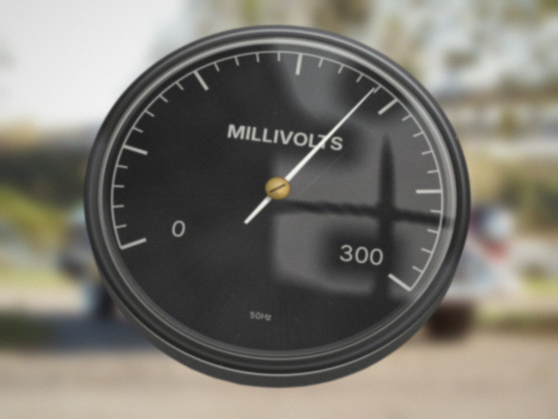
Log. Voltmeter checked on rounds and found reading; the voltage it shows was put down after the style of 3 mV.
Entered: 190 mV
